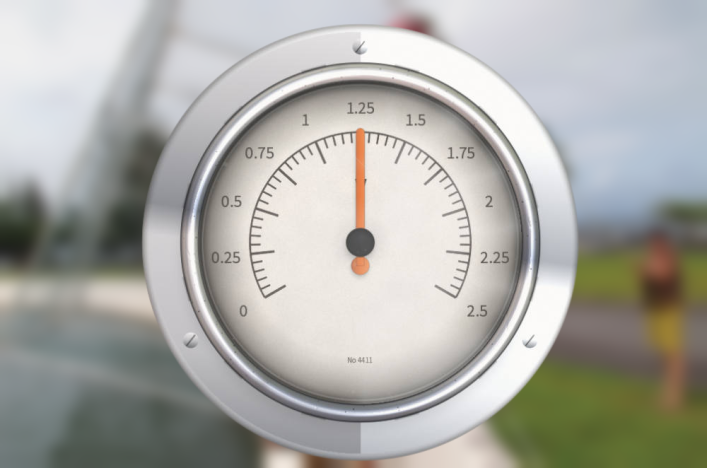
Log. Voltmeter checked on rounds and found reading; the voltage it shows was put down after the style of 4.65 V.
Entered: 1.25 V
